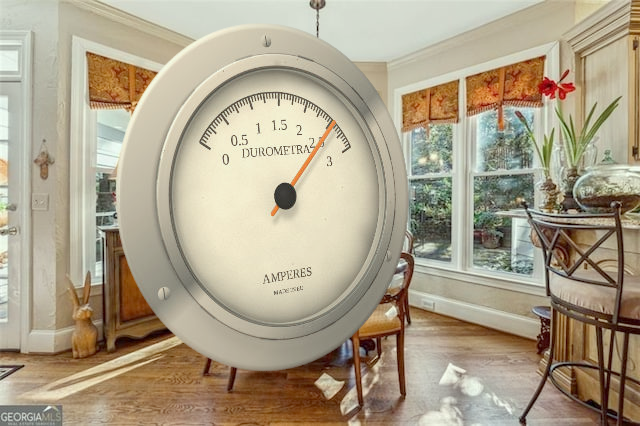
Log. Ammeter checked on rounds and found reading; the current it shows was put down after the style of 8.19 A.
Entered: 2.5 A
